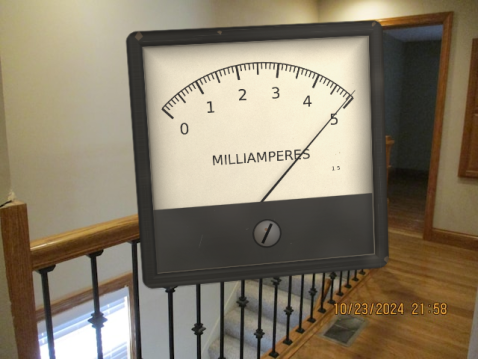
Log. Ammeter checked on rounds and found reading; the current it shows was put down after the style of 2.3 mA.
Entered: 4.9 mA
